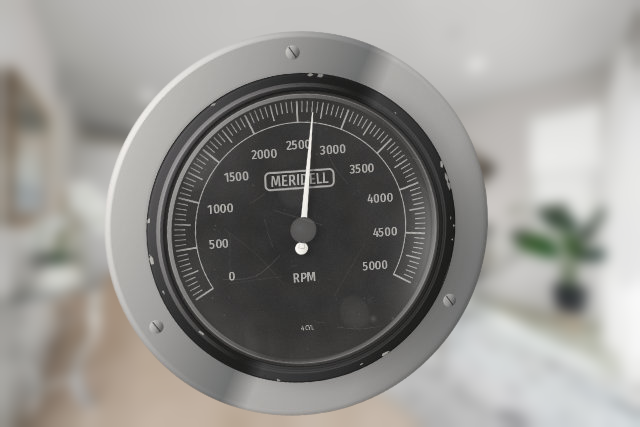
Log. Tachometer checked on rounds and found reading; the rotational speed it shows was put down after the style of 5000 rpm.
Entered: 2650 rpm
